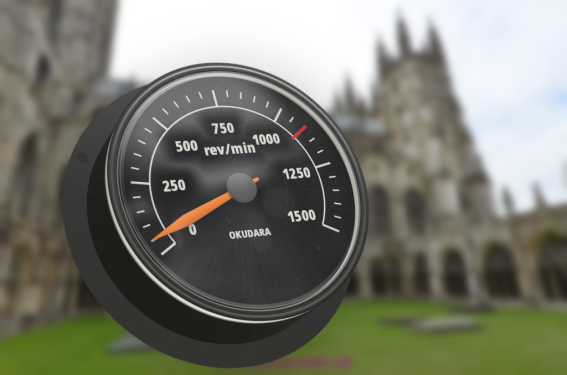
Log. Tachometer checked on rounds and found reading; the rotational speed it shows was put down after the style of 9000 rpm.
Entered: 50 rpm
